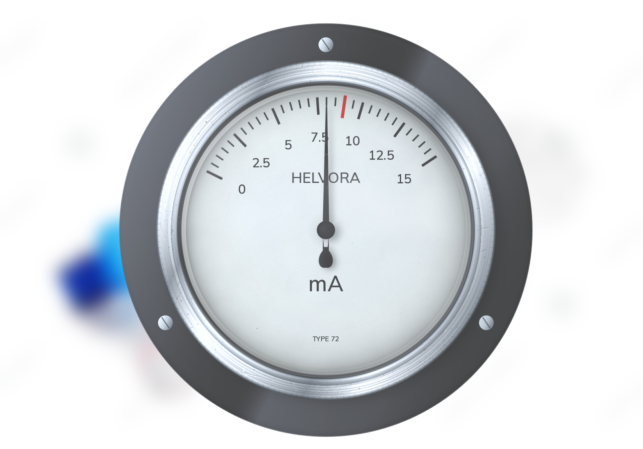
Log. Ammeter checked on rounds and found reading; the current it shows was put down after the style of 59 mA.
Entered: 8 mA
